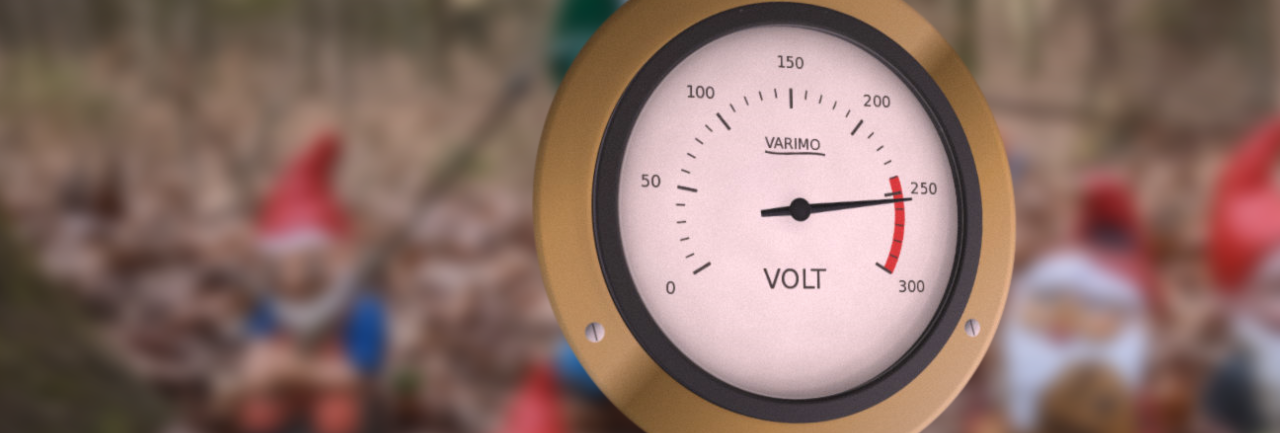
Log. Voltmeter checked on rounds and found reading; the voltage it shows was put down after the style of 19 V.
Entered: 255 V
